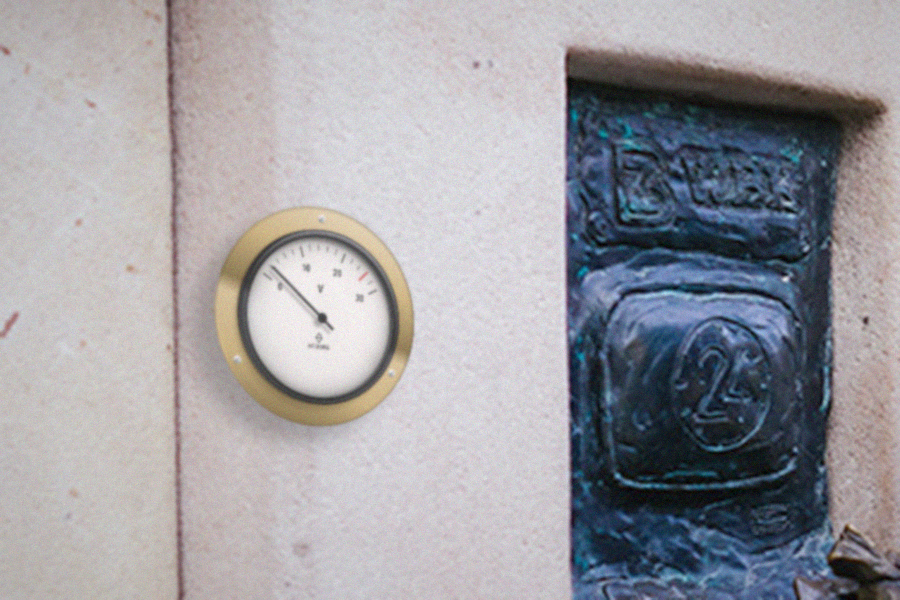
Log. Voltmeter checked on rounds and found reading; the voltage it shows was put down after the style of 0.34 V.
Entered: 2 V
